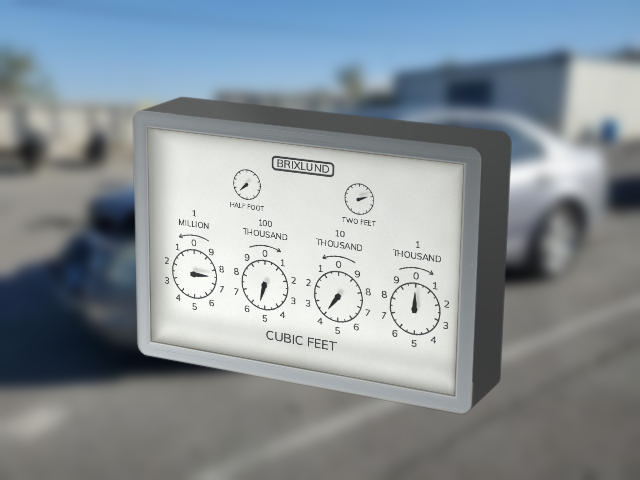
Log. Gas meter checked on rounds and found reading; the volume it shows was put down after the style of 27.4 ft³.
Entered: 754000 ft³
